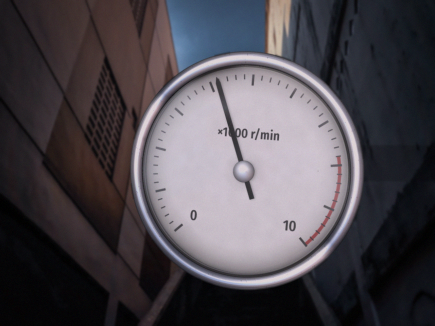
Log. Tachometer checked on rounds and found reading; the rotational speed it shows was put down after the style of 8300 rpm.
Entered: 4200 rpm
